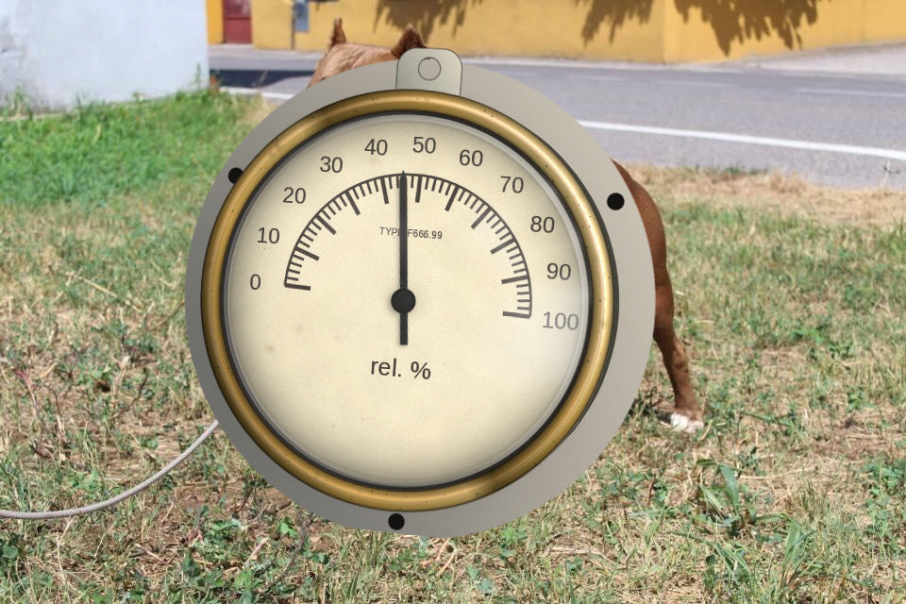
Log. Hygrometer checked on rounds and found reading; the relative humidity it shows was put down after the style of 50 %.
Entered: 46 %
